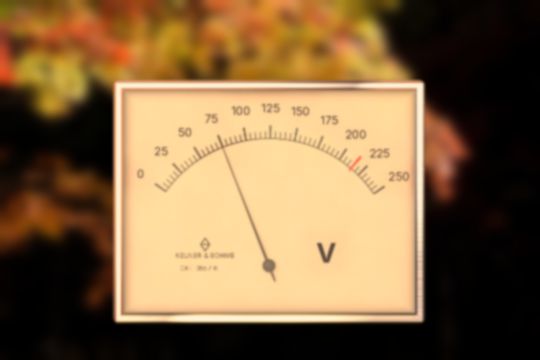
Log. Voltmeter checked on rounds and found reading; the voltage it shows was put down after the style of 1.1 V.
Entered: 75 V
